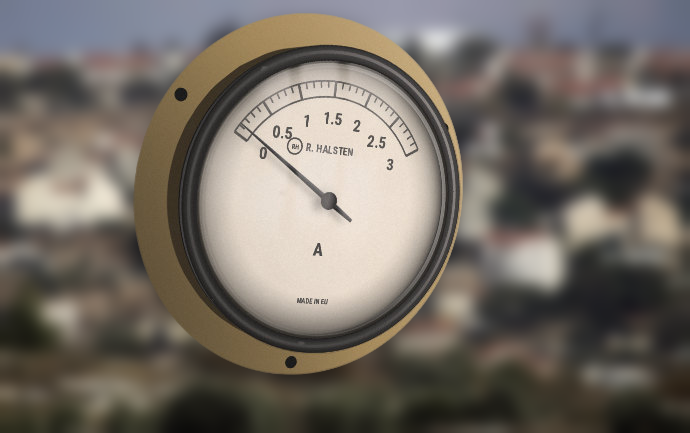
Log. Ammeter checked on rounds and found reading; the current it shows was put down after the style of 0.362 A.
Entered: 0.1 A
